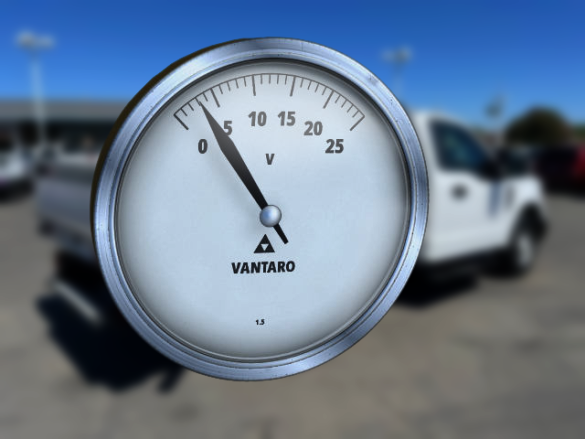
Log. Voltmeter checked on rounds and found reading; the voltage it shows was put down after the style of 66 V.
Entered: 3 V
